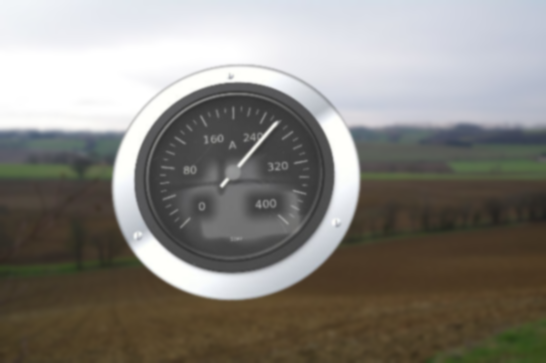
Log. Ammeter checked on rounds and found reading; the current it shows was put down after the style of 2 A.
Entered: 260 A
